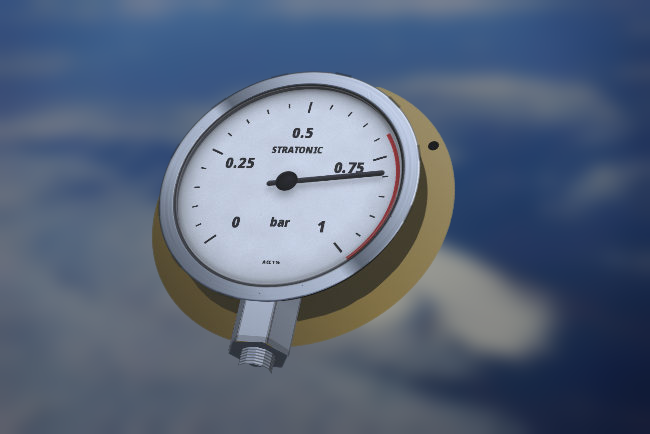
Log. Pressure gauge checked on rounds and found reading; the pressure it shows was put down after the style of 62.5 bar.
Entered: 0.8 bar
